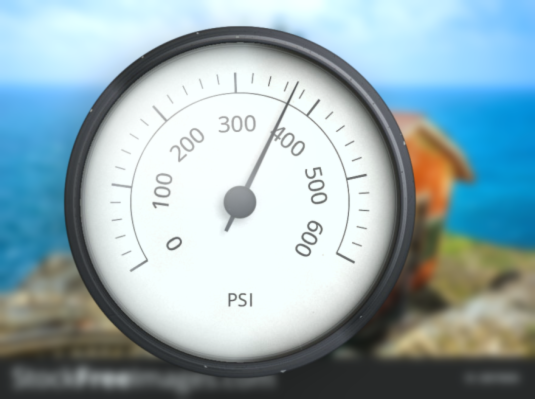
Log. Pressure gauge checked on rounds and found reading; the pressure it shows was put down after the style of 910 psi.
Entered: 370 psi
